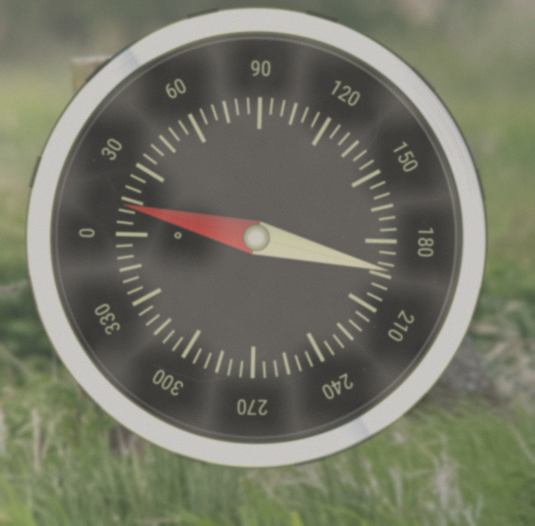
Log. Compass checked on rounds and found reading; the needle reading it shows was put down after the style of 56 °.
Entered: 12.5 °
